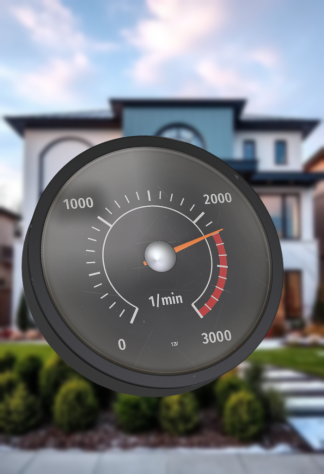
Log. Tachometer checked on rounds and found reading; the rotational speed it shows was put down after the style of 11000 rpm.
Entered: 2200 rpm
